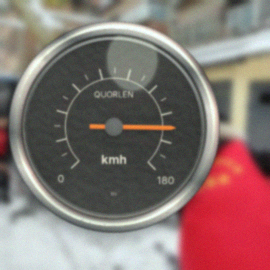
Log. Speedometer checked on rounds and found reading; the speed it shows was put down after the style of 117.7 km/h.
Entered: 150 km/h
